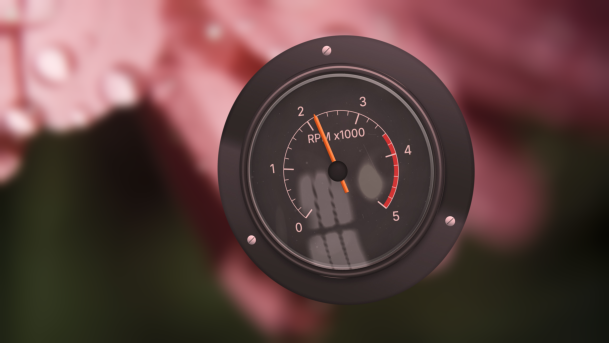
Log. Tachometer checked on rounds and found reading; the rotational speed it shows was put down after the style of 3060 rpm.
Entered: 2200 rpm
